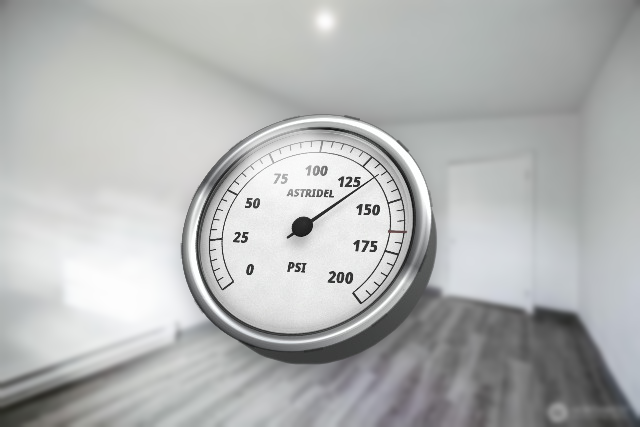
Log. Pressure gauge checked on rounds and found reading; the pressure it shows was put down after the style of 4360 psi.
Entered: 135 psi
